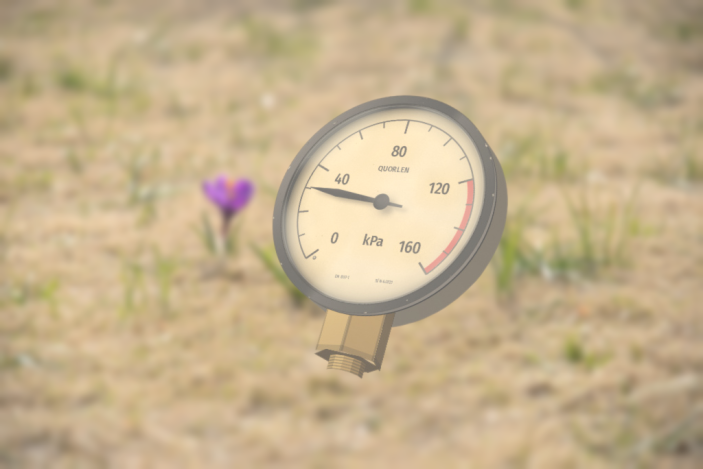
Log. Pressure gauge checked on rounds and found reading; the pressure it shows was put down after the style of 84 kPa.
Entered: 30 kPa
